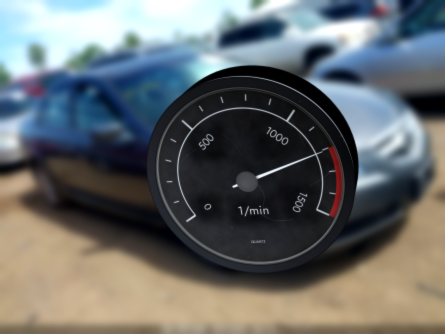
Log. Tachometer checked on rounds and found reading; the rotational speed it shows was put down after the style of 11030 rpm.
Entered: 1200 rpm
